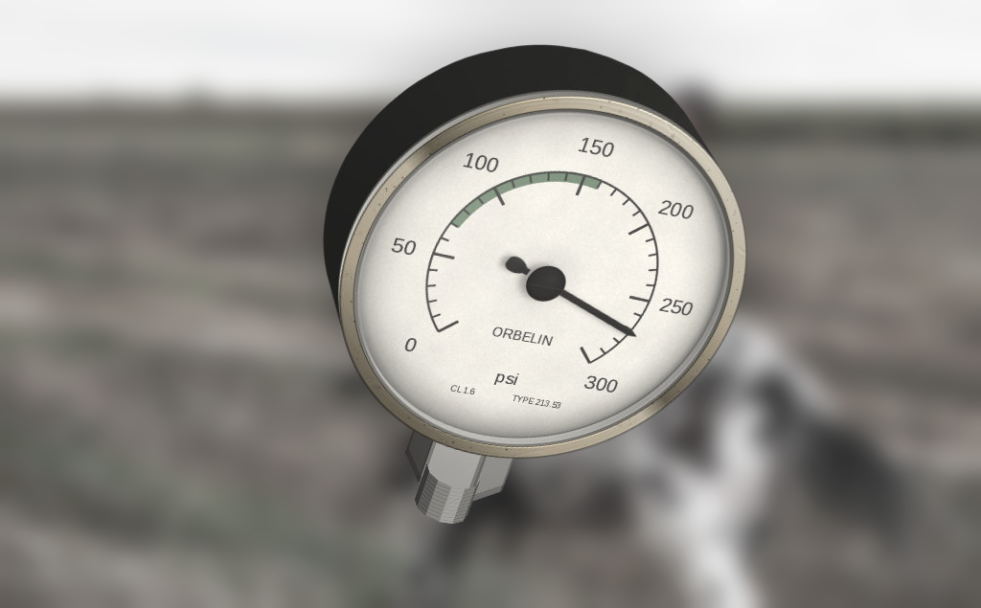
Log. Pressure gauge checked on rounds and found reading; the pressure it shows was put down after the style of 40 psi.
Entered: 270 psi
